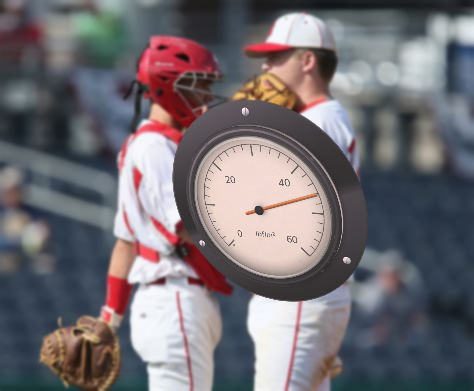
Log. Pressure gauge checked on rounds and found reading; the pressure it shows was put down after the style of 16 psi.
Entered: 46 psi
